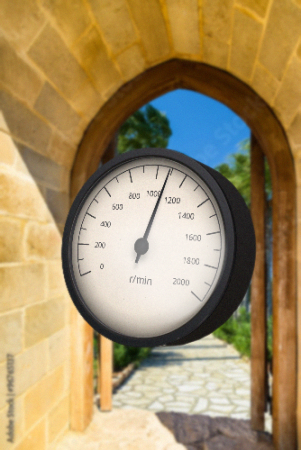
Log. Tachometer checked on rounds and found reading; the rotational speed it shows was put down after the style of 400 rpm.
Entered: 1100 rpm
